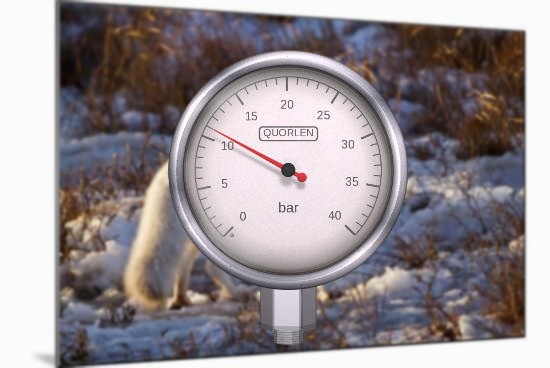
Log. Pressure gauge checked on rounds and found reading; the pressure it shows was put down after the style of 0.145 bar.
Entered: 11 bar
